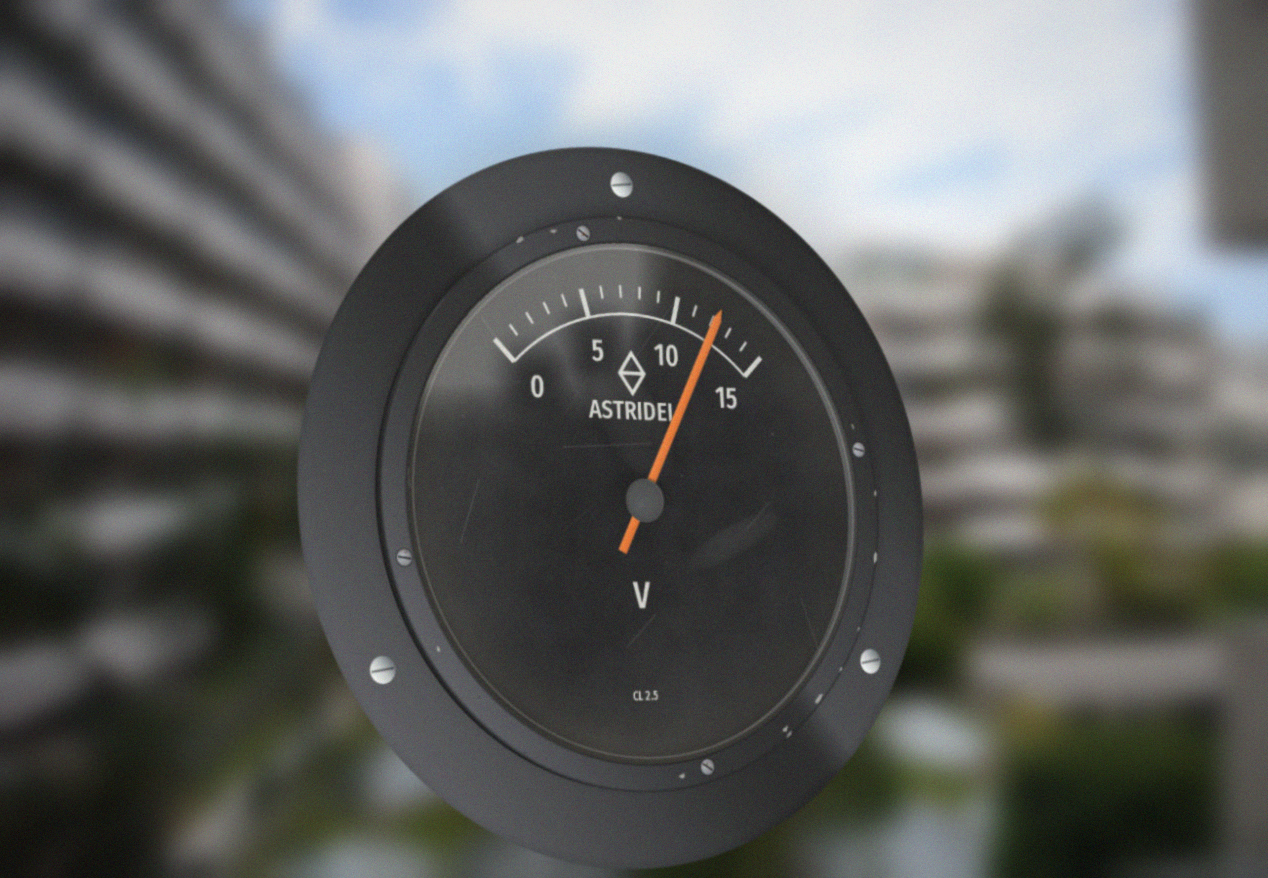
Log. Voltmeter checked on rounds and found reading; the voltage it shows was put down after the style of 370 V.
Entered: 12 V
